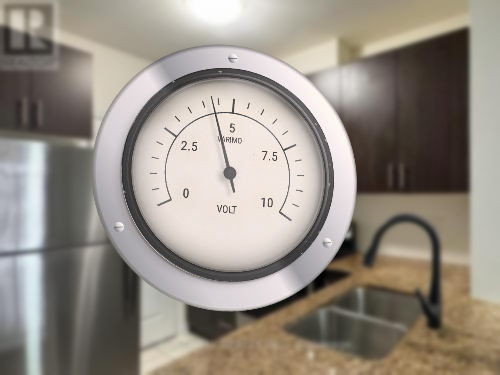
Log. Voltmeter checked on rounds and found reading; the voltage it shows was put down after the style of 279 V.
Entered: 4.25 V
